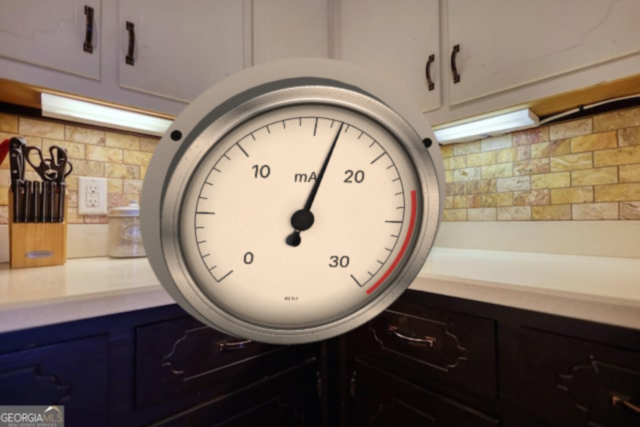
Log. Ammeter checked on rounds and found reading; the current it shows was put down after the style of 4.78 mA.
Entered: 16.5 mA
